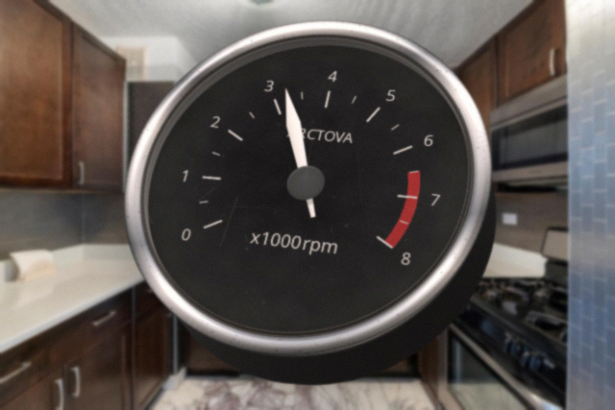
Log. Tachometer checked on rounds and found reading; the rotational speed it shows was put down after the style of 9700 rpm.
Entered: 3250 rpm
